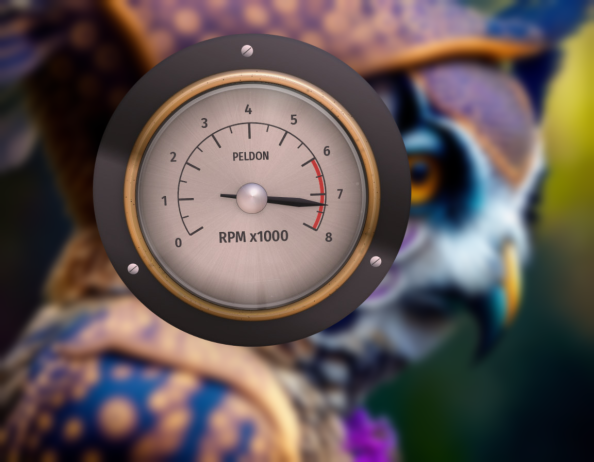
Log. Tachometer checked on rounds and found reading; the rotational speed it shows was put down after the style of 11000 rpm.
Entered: 7250 rpm
